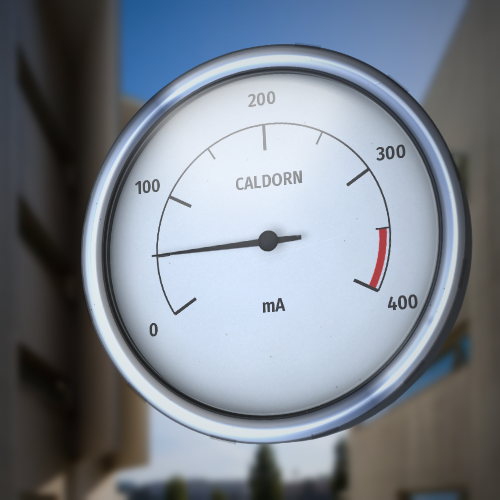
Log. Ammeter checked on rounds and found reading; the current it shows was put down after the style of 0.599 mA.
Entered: 50 mA
